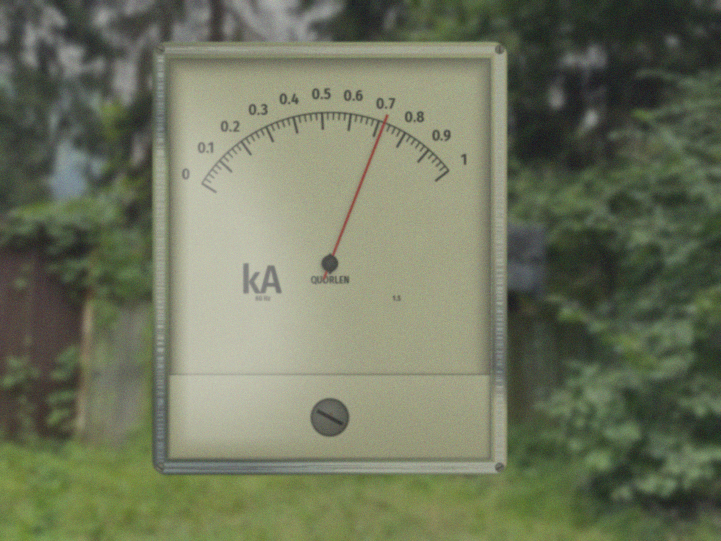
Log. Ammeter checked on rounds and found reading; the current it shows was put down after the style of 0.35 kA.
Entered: 0.72 kA
